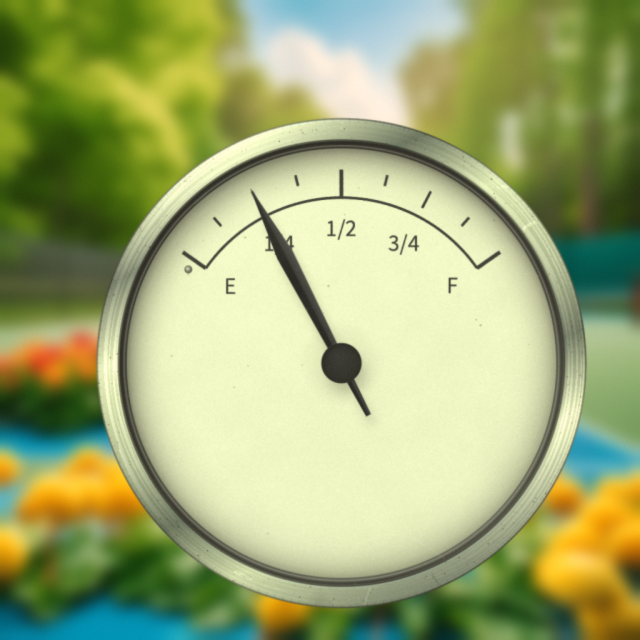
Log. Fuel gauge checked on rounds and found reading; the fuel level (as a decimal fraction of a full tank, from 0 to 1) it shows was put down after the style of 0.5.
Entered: 0.25
